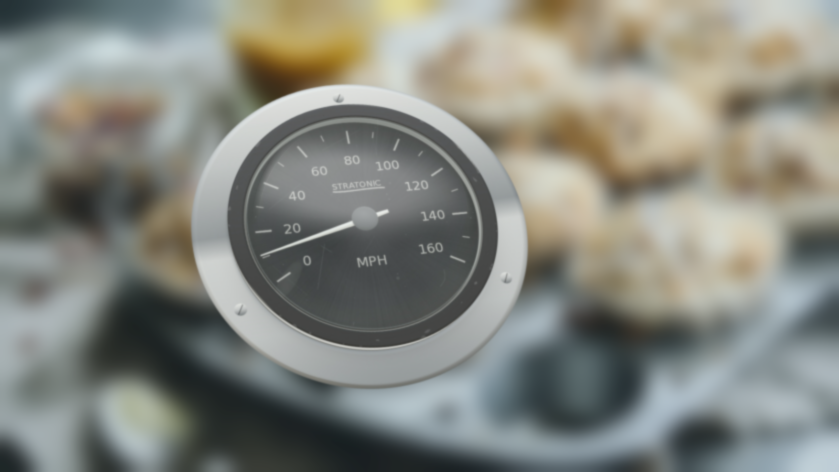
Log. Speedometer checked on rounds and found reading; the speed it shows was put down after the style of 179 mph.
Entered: 10 mph
